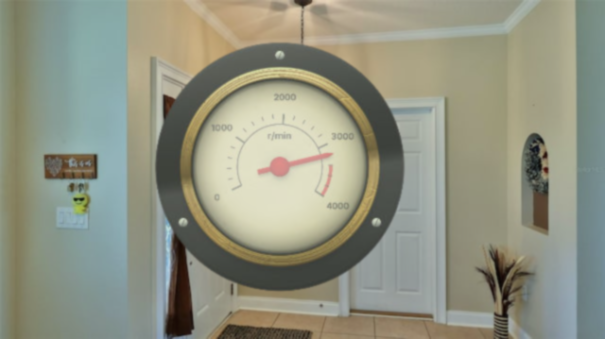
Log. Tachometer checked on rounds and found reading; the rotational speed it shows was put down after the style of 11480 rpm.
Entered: 3200 rpm
